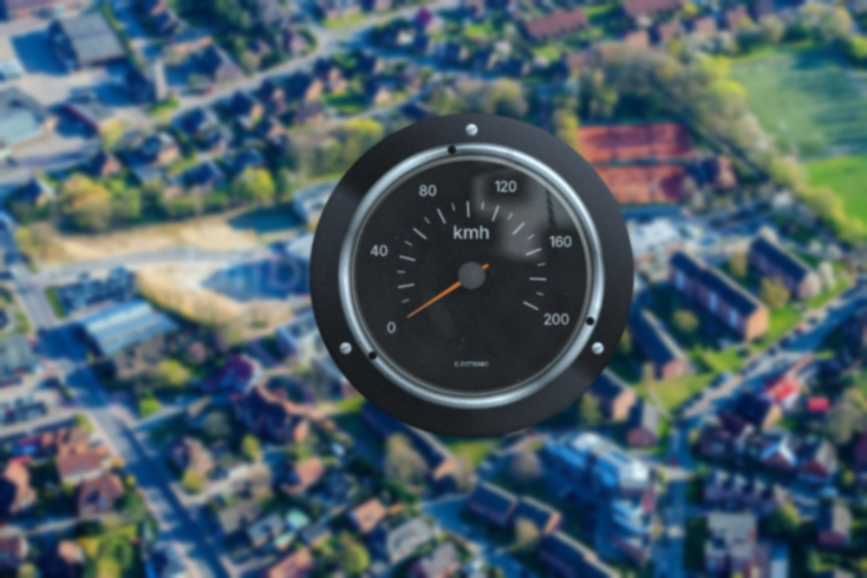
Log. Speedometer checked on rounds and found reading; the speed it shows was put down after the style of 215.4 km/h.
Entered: 0 km/h
